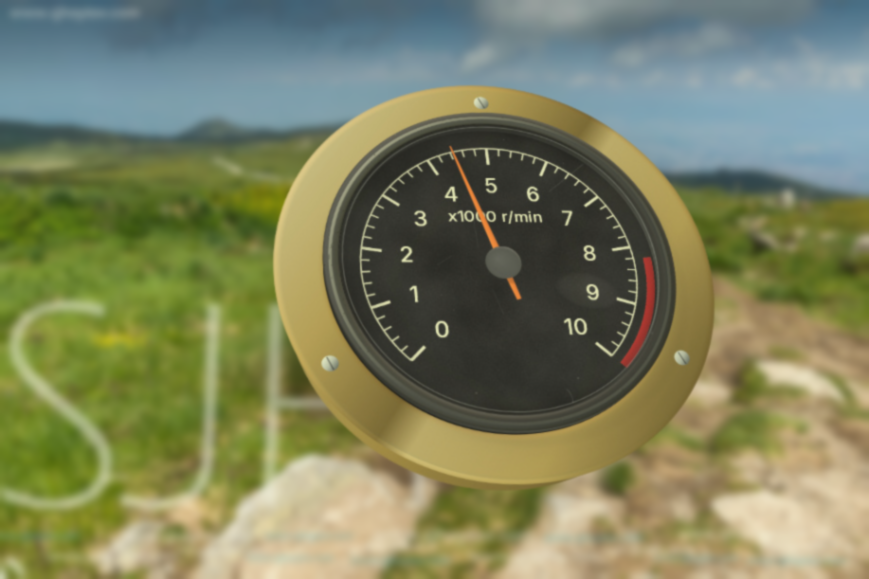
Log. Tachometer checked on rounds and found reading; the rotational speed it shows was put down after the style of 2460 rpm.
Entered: 4400 rpm
